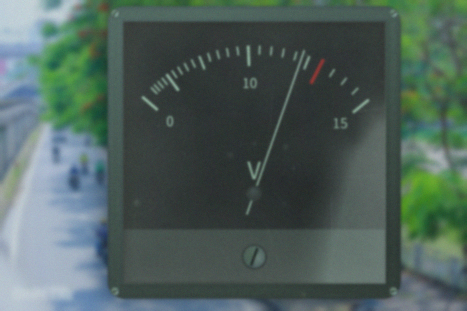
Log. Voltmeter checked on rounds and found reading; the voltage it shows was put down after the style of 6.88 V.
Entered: 12.25 V
